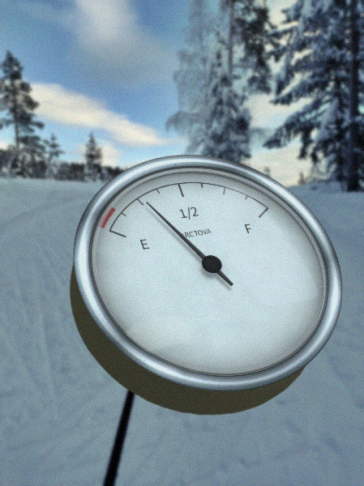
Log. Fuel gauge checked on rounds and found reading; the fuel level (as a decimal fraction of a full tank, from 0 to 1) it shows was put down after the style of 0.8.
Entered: 0.25
